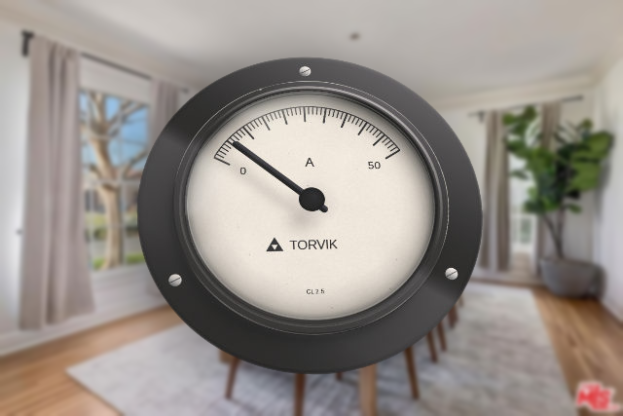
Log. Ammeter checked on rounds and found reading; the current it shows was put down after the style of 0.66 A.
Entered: 5 A
